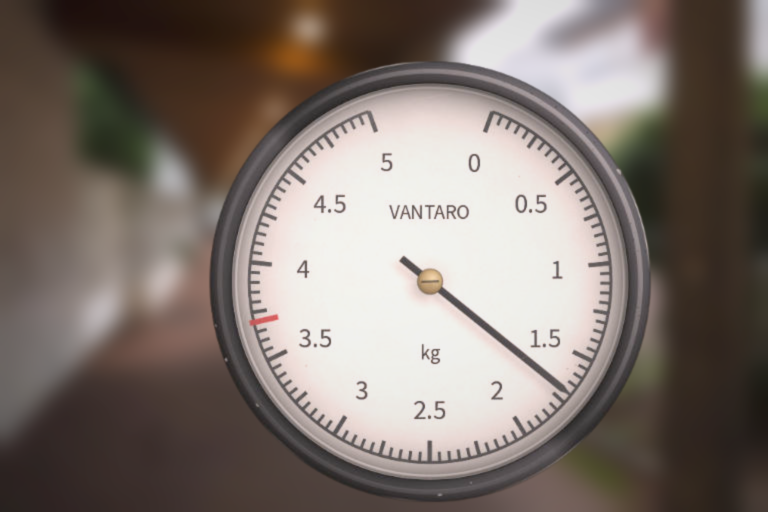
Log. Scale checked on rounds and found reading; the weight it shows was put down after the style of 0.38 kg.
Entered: 1.7 kg
